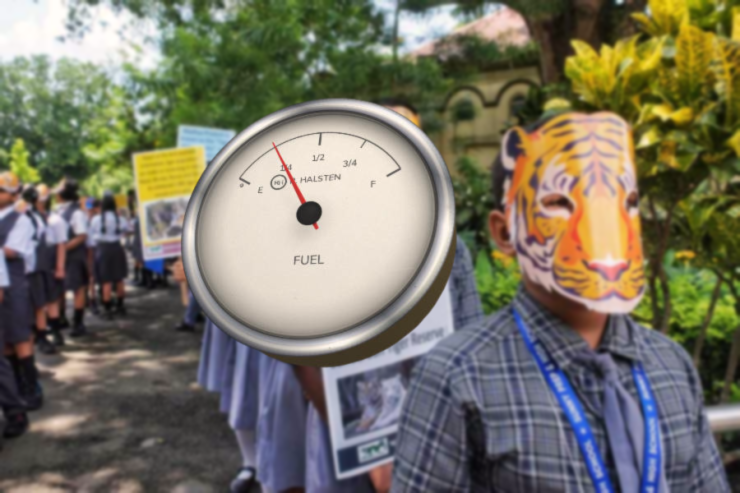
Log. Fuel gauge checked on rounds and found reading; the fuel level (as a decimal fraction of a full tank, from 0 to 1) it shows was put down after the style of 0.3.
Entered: 0.25
